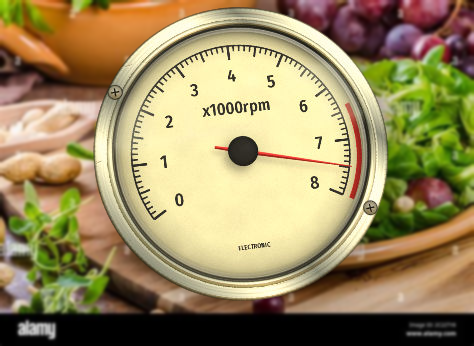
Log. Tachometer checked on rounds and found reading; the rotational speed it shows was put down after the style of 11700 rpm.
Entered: 7500 rpm
